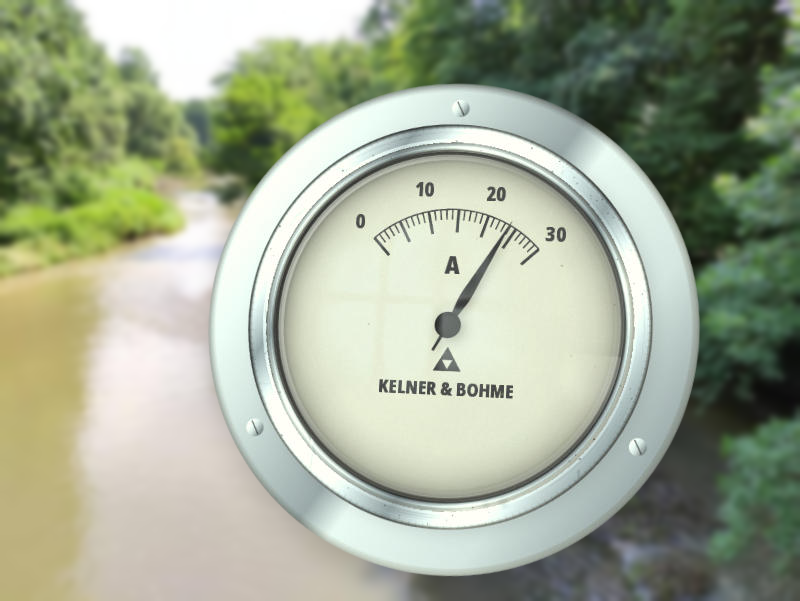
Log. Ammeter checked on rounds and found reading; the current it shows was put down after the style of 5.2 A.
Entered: 24 A
